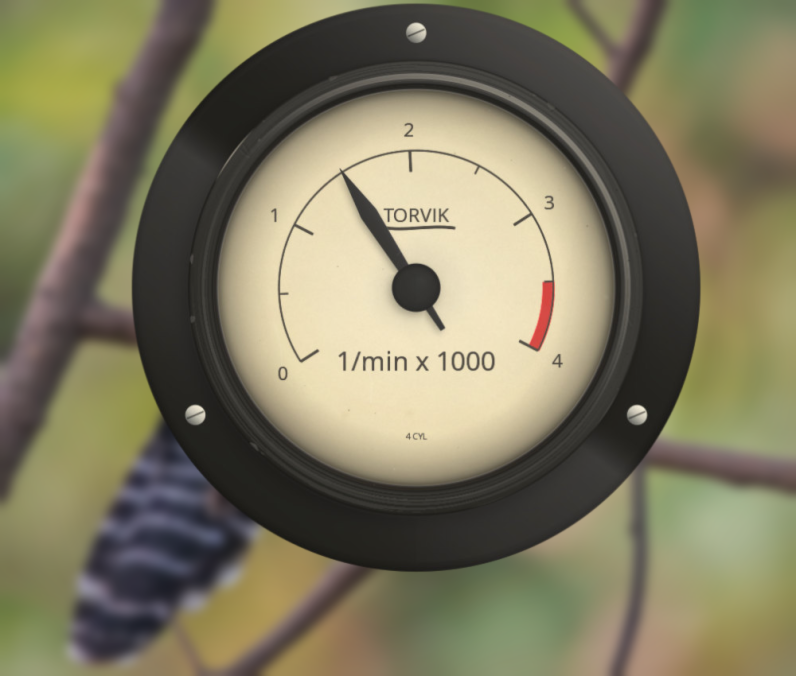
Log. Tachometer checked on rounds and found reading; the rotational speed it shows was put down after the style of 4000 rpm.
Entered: 1500 rpm
